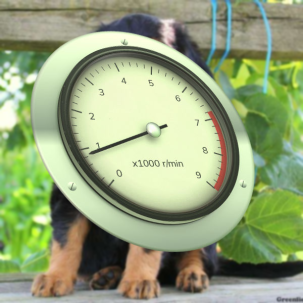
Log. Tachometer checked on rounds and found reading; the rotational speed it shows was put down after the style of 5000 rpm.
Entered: 800 rpm
